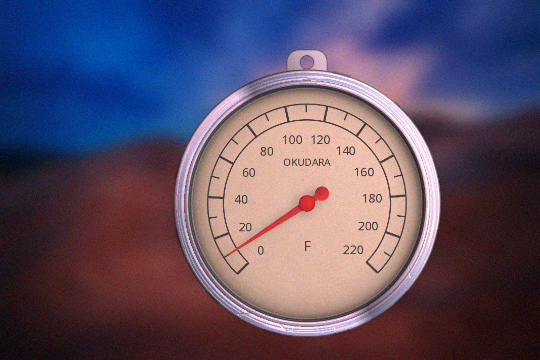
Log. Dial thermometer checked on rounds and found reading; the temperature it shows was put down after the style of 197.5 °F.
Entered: 10 °F
